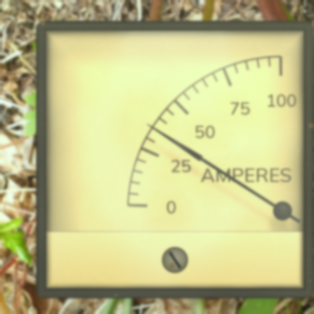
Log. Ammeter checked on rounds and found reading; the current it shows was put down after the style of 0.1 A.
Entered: 35 A
